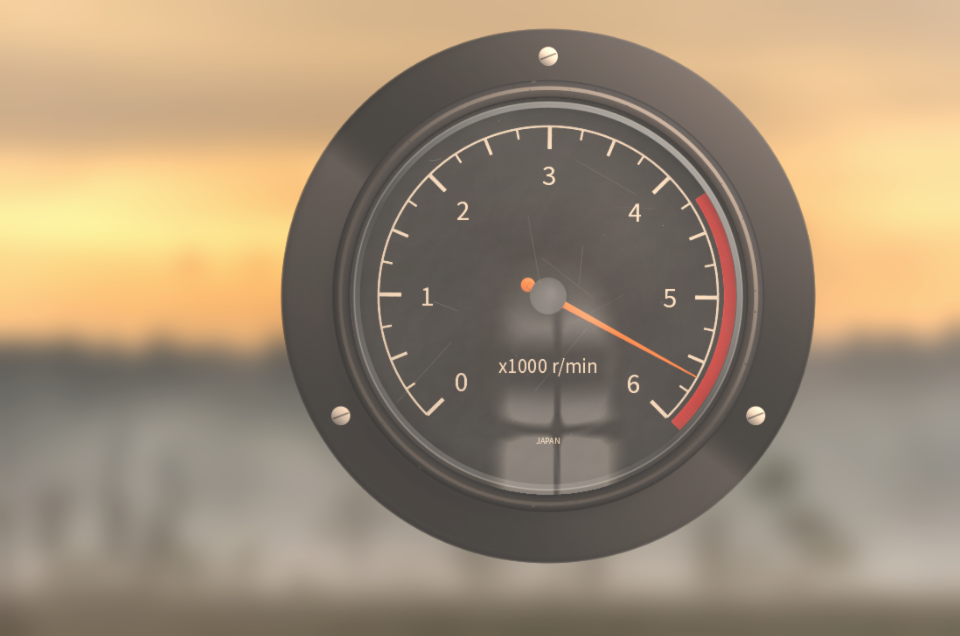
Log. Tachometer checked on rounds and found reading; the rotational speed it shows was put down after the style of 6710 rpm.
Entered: 5625 rpm
